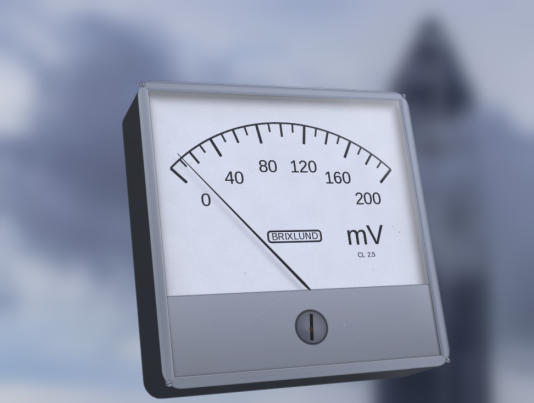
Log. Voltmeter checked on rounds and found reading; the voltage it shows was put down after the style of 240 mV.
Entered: 10 mV
